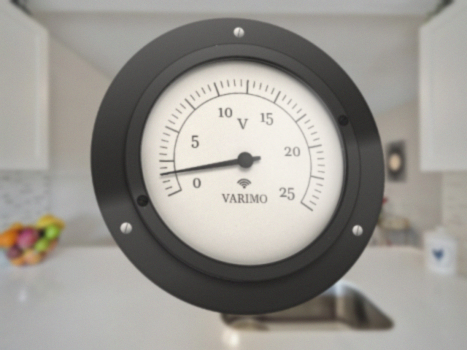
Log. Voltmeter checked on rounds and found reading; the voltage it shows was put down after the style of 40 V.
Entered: 1.5 V
